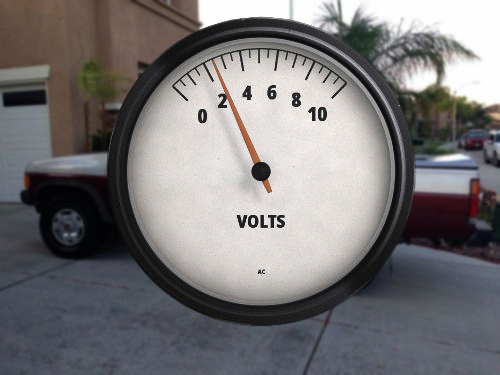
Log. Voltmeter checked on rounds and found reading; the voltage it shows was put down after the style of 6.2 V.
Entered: 2.5 V
